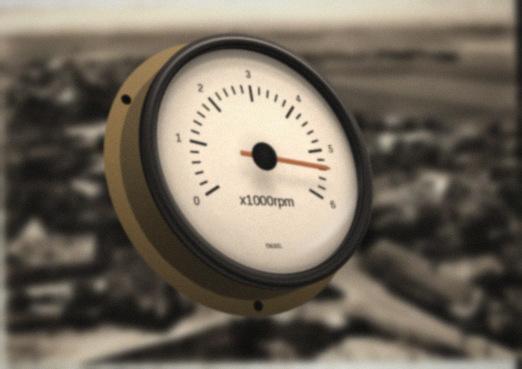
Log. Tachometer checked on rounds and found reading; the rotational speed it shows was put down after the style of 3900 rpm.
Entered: 5400 rpm
